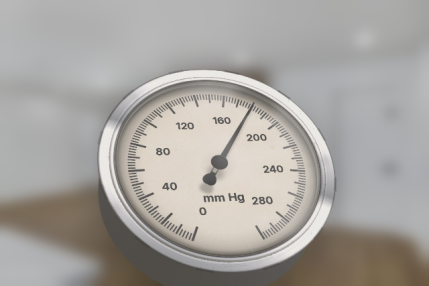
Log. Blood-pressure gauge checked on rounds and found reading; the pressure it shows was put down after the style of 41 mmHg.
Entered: 180 mmHg
